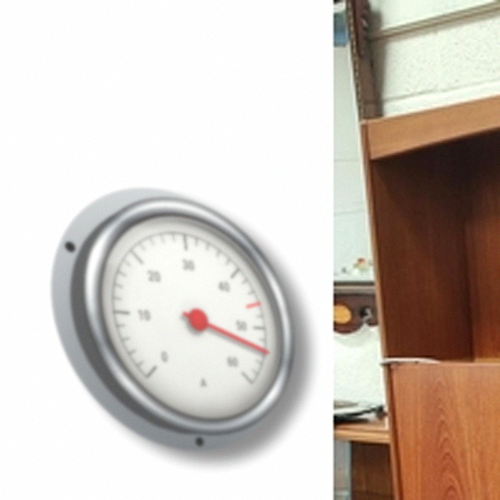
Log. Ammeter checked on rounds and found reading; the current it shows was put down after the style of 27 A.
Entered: 54 A
